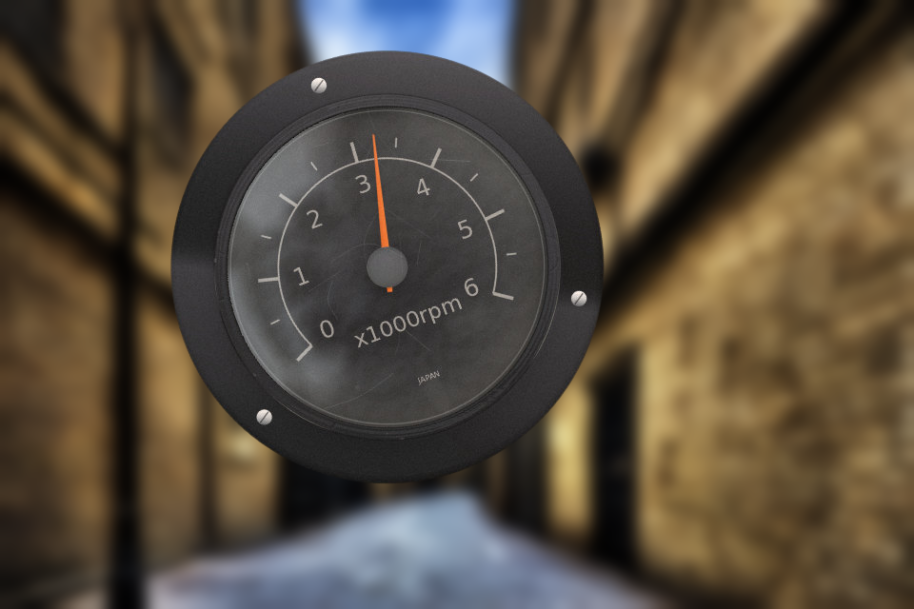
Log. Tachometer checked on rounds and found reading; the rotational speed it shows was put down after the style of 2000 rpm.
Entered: 3250 rpm
